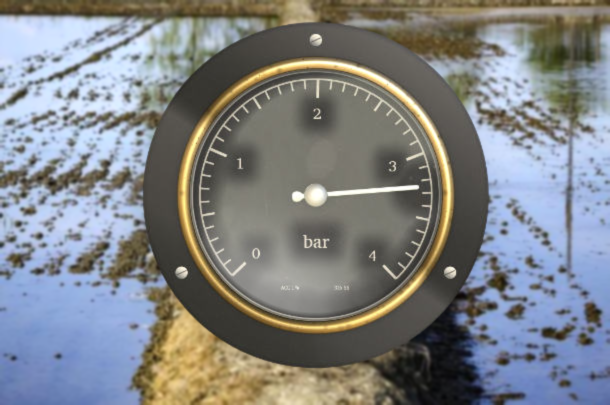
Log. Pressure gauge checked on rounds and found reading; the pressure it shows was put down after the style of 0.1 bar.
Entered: 3.25 bar
